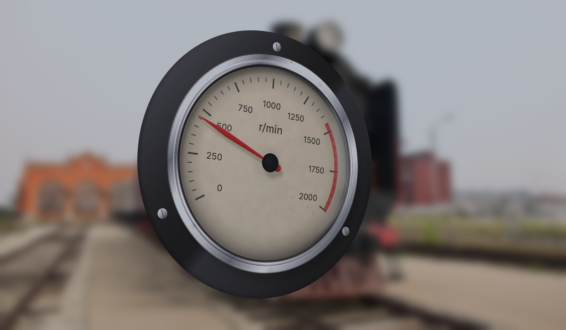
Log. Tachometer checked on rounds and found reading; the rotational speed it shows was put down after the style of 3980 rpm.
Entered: 450 rpm
